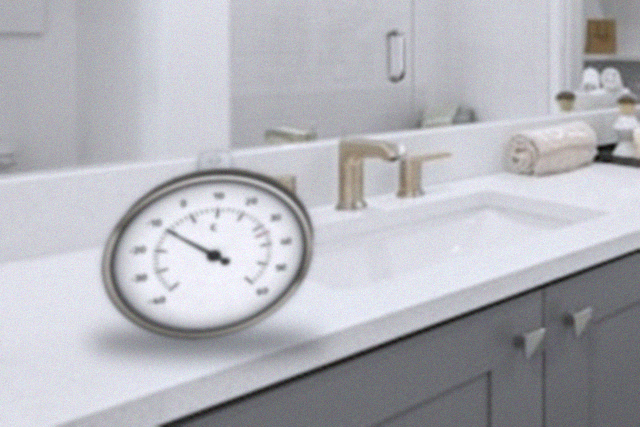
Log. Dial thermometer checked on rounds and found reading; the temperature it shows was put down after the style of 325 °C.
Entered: -10 °C
